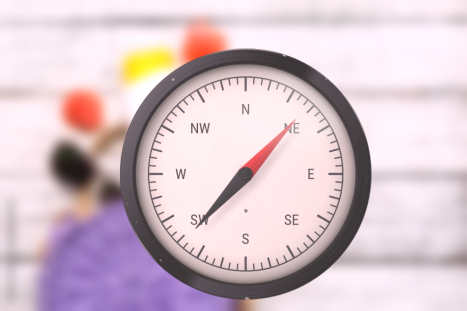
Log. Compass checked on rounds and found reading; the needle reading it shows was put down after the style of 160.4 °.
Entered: 42.5 °
